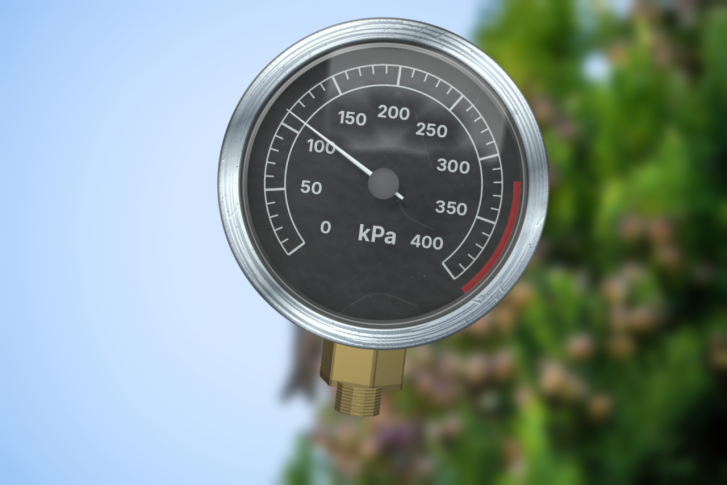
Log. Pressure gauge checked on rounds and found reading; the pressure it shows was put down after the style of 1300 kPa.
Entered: 110 kPa
